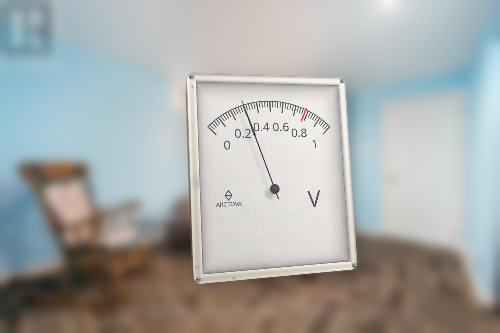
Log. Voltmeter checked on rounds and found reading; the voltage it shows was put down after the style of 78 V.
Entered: 0.3 V
